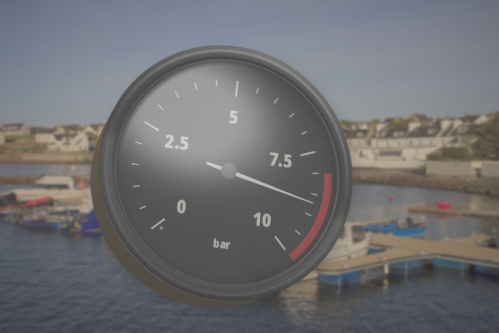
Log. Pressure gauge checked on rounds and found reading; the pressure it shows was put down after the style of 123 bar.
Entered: 8.75 bar
